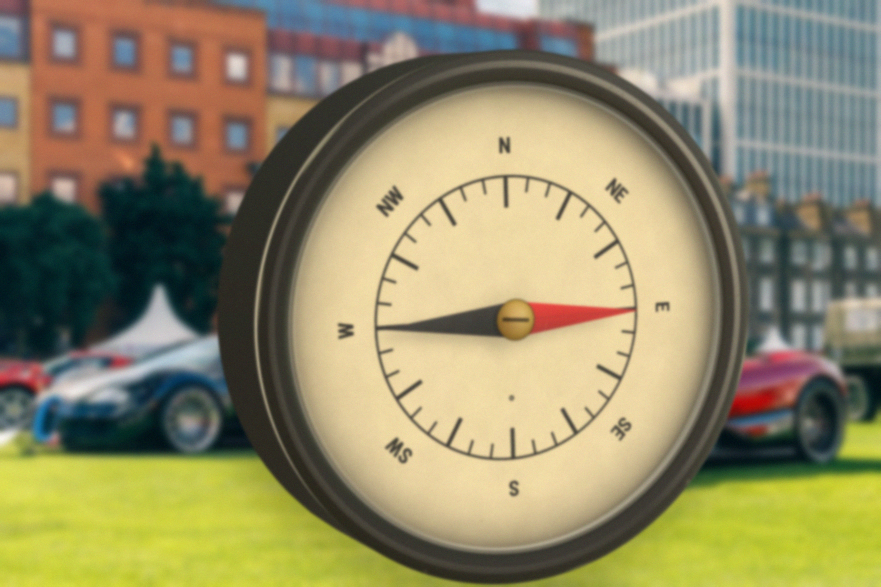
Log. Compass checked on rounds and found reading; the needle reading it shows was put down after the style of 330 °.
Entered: 90 °
